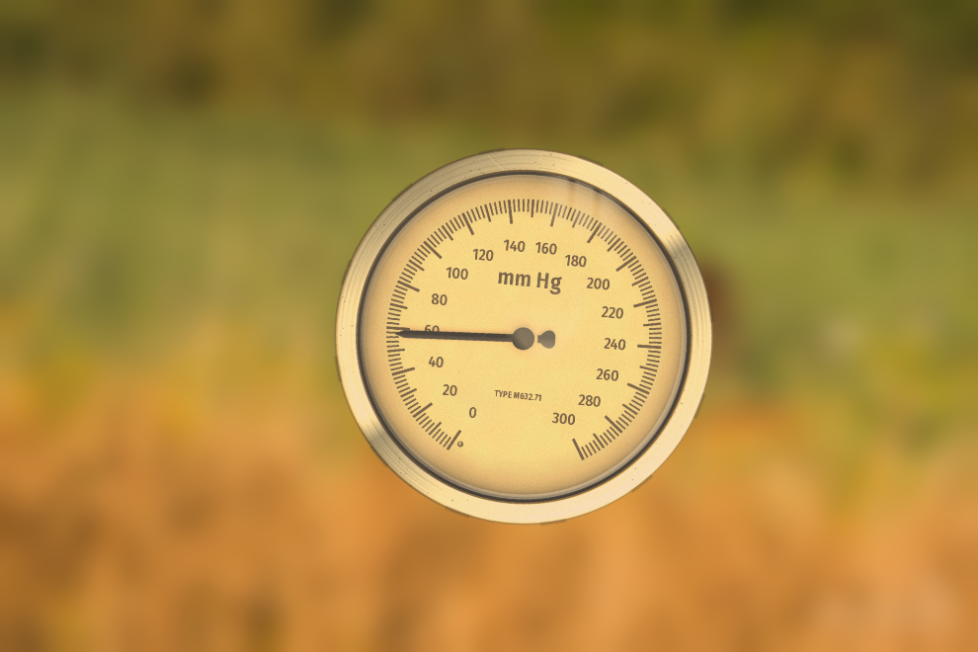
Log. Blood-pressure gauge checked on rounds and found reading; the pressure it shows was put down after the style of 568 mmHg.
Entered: 58 mmHg
